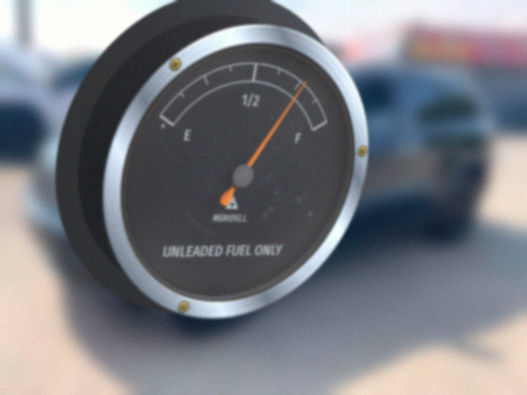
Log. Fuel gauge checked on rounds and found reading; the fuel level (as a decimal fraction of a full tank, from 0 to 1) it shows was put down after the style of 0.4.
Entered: 0.75
